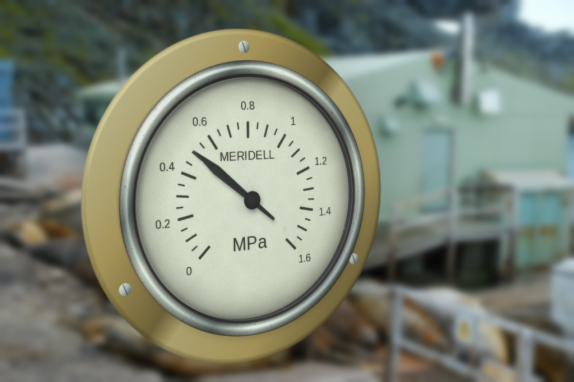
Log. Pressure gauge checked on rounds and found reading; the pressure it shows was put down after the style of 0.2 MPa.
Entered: 0.5 MPa
